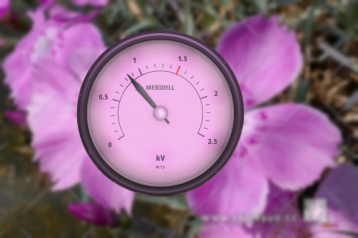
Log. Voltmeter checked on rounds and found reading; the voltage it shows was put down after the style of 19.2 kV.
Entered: 0.85 kV
